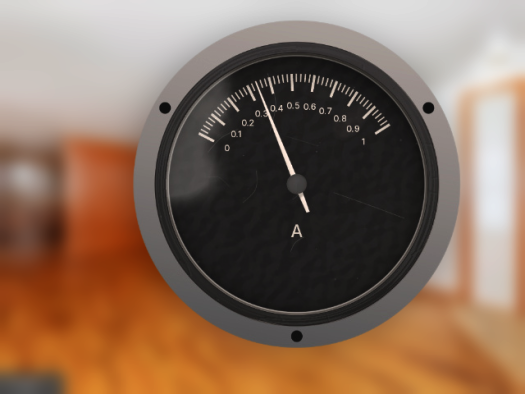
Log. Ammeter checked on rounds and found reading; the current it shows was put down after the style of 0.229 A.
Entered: 0.34 A
